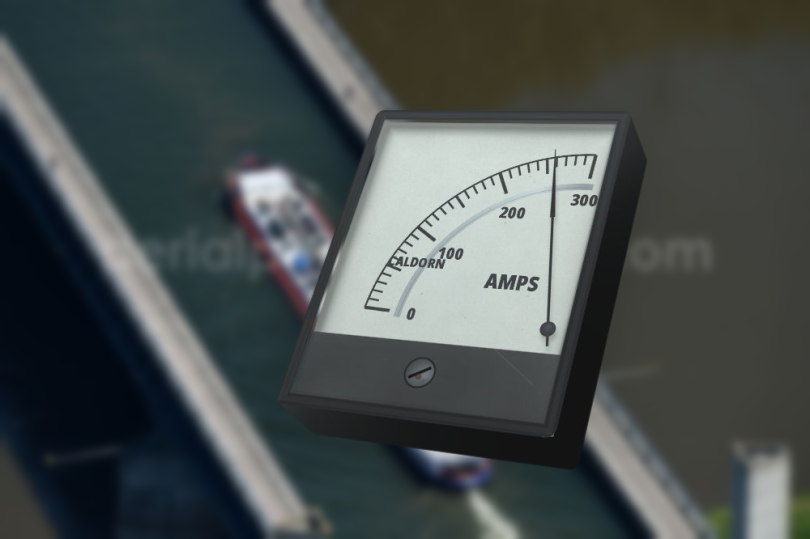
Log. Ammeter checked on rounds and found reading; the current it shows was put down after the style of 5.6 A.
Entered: 260 A
